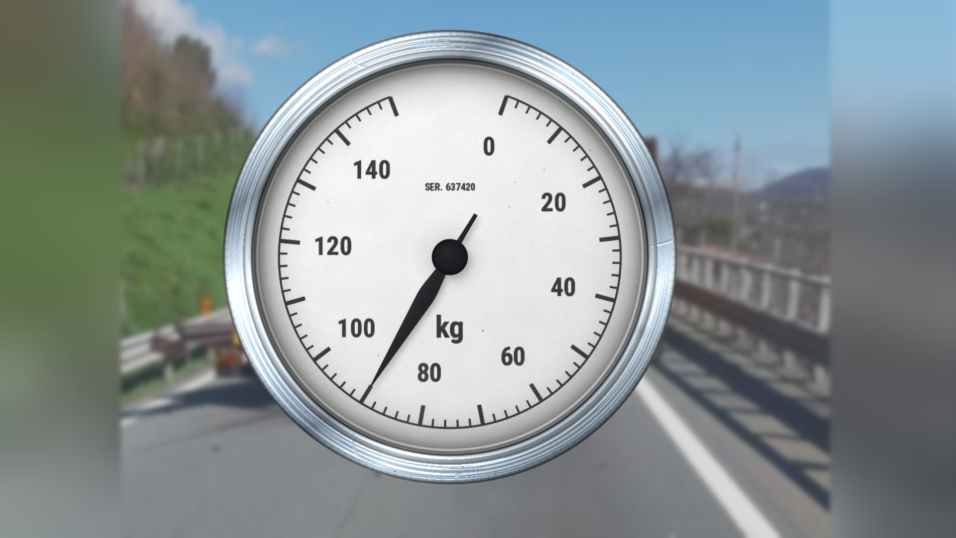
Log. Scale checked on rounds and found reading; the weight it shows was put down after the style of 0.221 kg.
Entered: 90 kg
